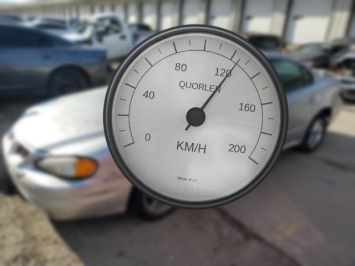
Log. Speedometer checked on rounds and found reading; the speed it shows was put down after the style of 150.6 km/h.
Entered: 125 km/h
